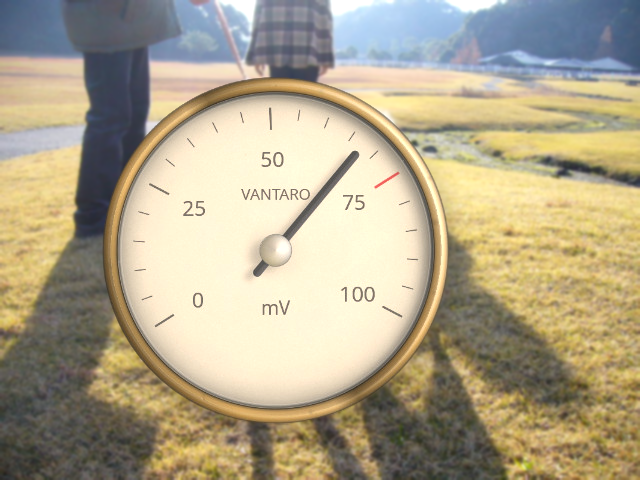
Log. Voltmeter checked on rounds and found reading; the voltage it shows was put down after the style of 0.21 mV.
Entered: 67.5 mV
